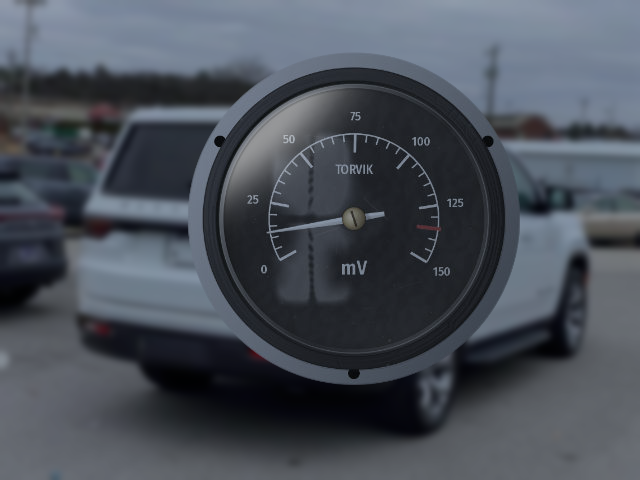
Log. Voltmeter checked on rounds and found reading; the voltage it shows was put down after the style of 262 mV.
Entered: 12.5 mV
